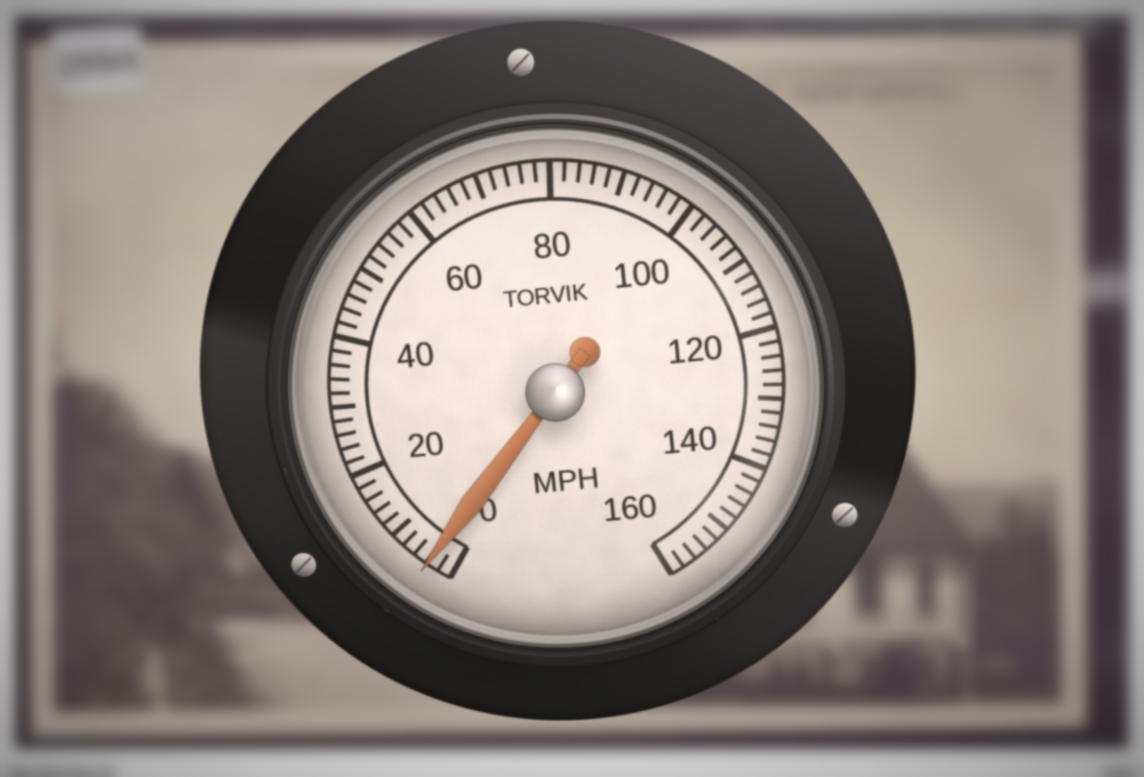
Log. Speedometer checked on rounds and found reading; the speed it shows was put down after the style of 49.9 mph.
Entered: 4 mph
